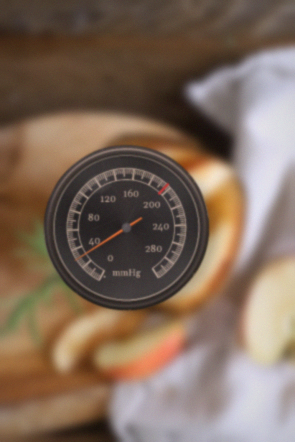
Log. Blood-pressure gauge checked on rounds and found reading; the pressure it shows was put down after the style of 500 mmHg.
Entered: 30 mmHg
